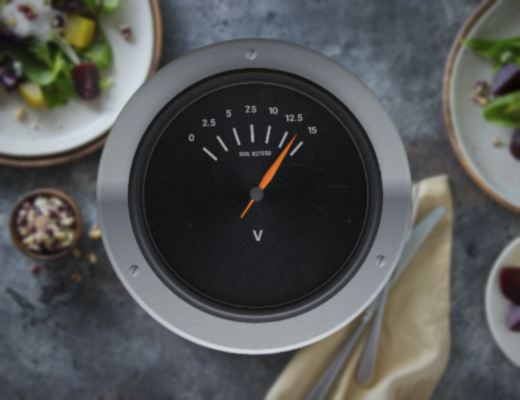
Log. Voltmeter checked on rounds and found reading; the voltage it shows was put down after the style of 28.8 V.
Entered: 13.75 V
